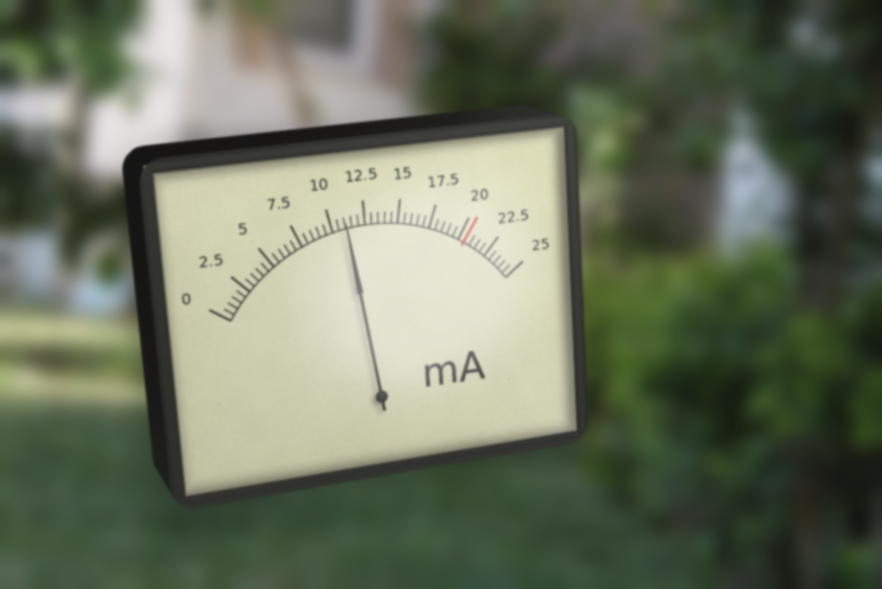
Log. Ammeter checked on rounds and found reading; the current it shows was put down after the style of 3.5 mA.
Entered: 11 mA
